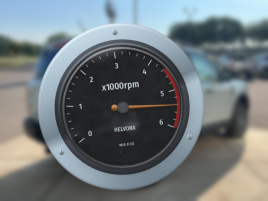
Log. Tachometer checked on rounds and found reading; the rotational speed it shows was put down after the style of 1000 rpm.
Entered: 5400 rpm
